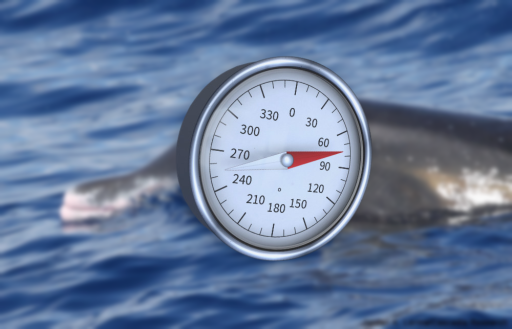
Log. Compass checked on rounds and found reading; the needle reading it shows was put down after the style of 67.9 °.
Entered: 75 °
